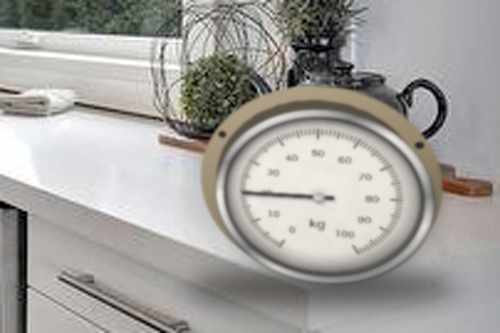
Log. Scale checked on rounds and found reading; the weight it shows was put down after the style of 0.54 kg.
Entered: 20 kg
